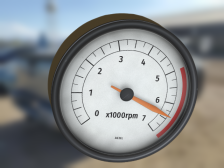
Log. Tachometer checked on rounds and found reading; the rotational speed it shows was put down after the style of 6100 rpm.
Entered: 6375 rpm
